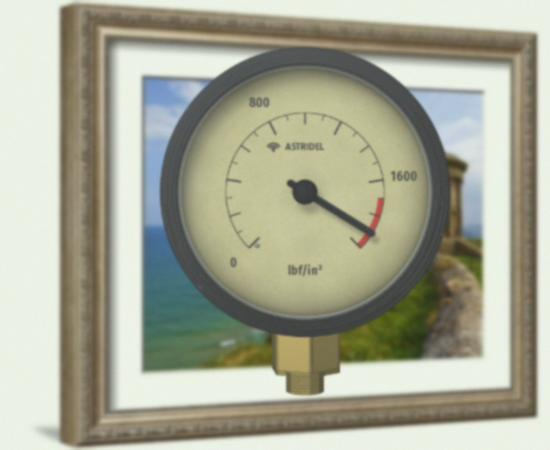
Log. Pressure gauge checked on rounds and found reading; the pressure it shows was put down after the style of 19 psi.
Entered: 1900 psi
